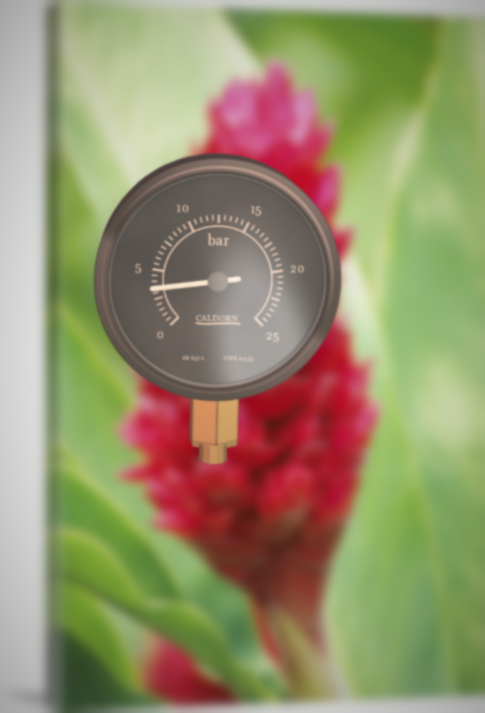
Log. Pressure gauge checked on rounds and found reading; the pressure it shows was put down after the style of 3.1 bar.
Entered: 3.5 bar
